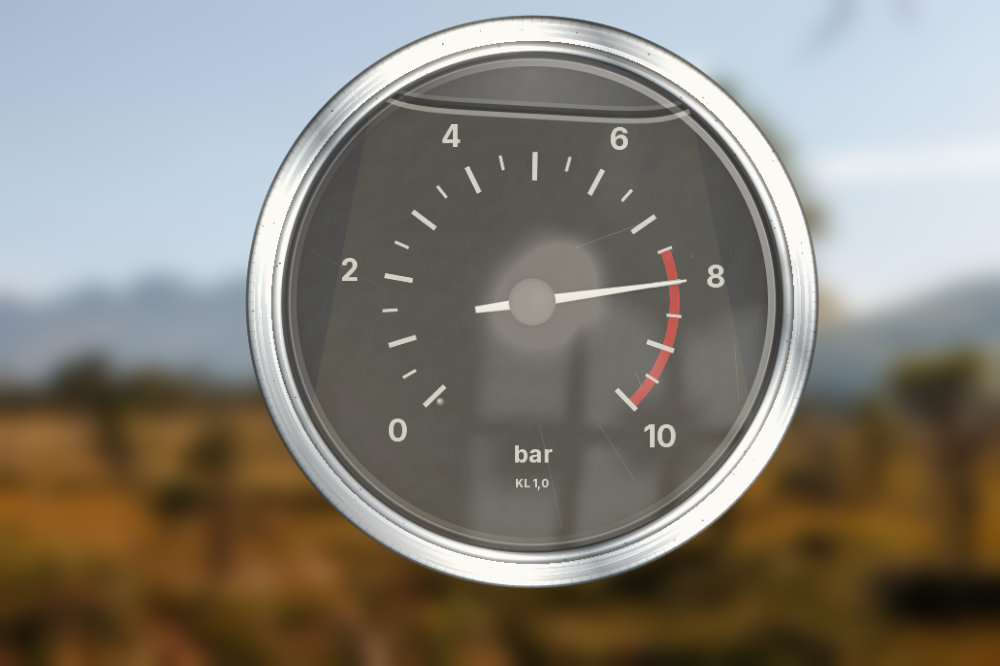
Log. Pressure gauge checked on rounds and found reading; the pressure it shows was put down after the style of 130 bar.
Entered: 8 bar
